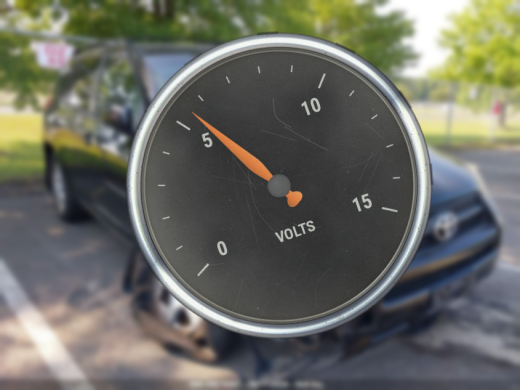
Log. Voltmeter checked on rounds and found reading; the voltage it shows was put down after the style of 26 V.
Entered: 5.5 V
